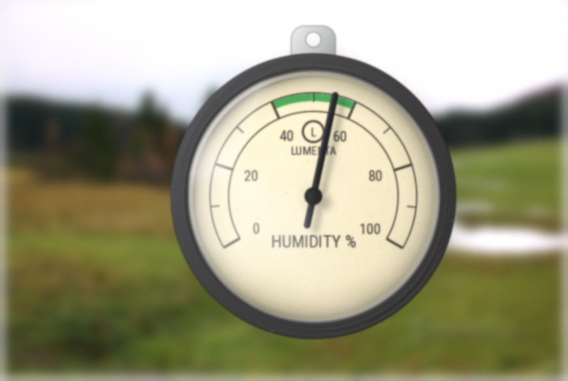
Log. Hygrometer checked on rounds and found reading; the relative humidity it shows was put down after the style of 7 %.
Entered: 55 %
